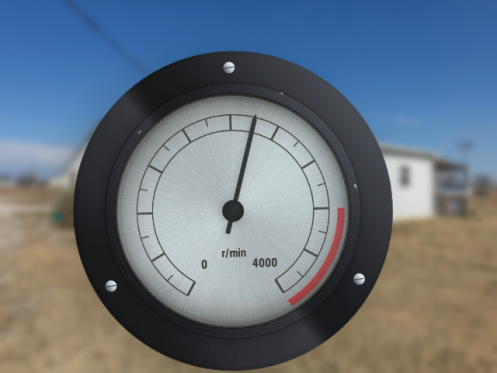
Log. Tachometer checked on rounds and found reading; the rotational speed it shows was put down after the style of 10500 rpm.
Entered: 2200 rpm
